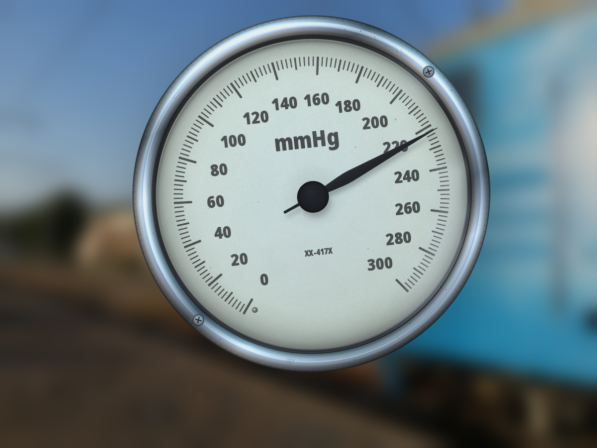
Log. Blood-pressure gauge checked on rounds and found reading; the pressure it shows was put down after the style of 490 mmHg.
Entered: 222 mmHg
